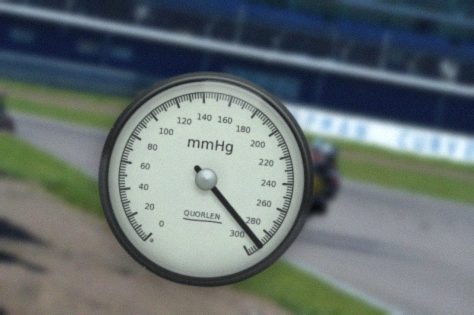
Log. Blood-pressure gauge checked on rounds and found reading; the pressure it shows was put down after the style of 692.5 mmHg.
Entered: 290 mmHg
